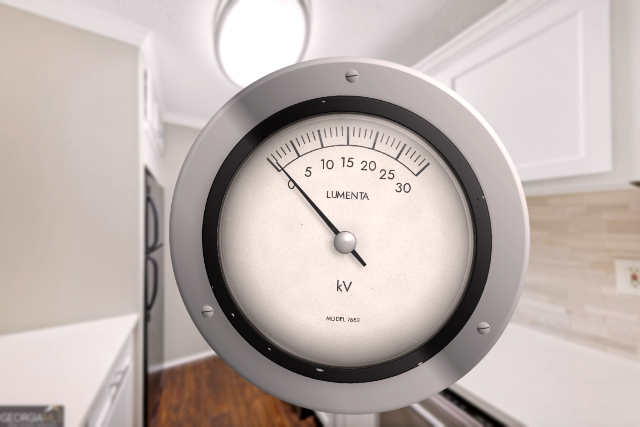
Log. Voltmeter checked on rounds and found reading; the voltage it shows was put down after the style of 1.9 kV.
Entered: 1 kV
